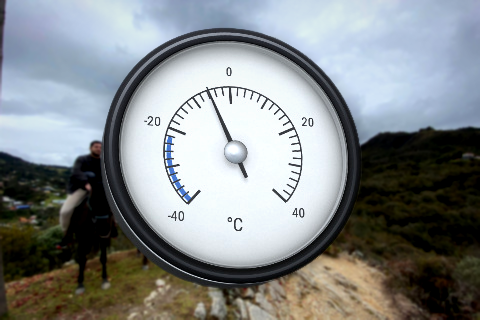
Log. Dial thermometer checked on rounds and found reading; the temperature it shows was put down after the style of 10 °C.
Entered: -6 °C
